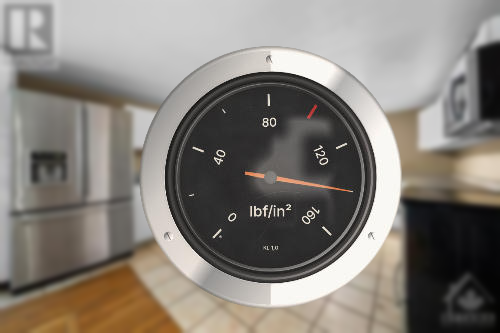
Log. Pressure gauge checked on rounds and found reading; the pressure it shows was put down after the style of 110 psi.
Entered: 140 psi
